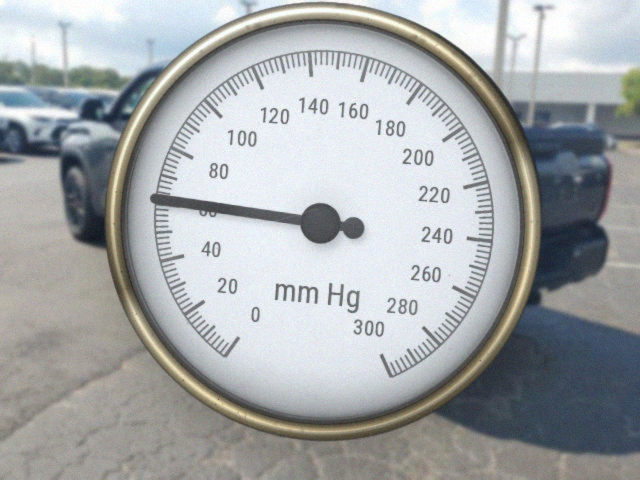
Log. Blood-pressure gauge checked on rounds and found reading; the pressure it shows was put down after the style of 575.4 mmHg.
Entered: 62 mmHg
